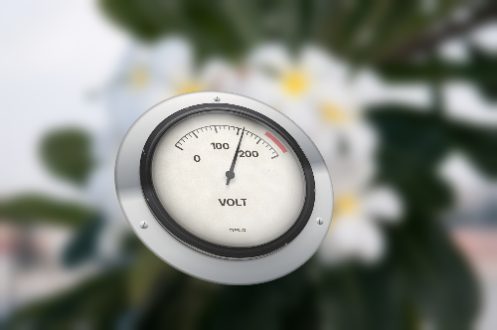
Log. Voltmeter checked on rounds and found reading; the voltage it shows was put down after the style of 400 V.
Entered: 160 V
